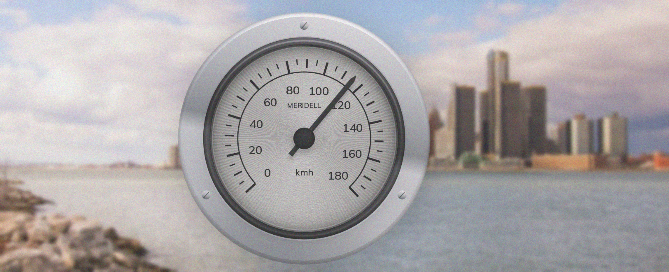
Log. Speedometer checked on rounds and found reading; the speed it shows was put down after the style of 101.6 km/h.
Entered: 115 km/h
